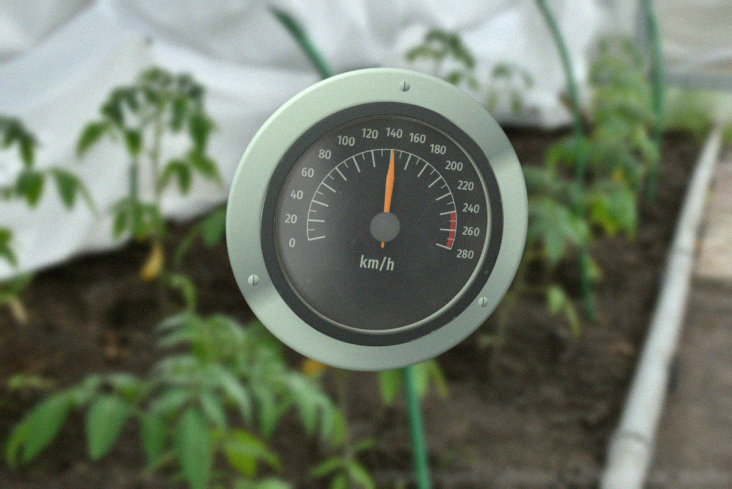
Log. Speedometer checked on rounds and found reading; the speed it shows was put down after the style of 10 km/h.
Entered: 140 km/h
